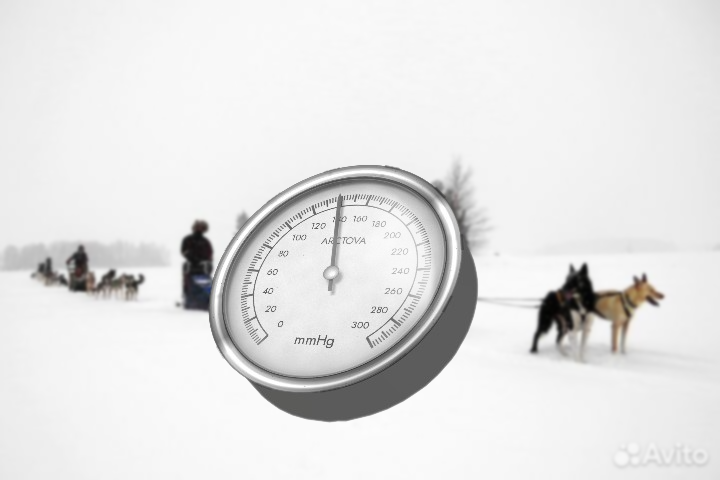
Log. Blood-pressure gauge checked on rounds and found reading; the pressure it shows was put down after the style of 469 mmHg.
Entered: 140 mmHg
